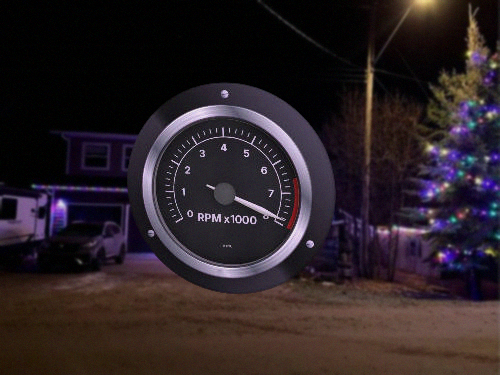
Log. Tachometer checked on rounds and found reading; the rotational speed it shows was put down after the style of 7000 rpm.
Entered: 7800 rpm
